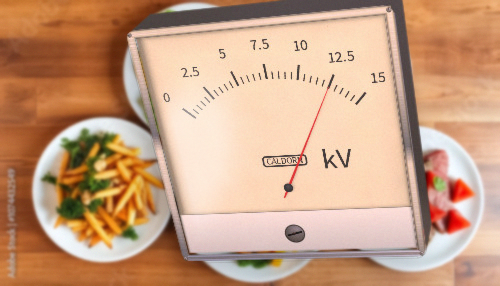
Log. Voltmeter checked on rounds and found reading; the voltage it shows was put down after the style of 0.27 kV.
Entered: 12.5 kV
